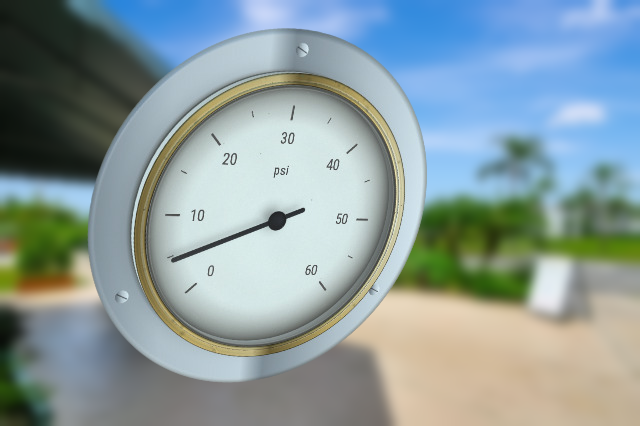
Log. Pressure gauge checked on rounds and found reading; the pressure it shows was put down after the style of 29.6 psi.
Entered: 5 psi
